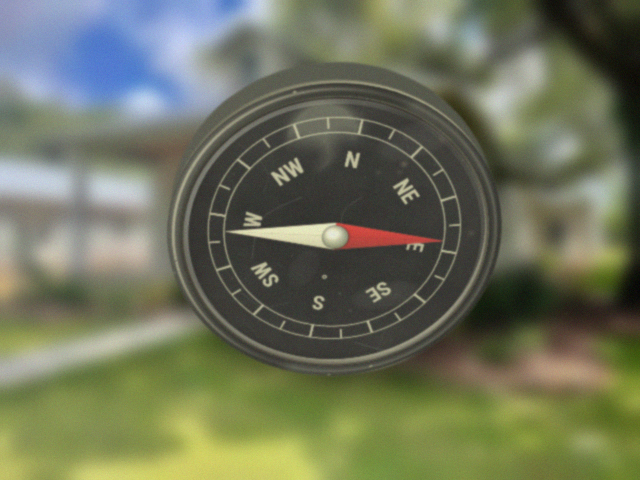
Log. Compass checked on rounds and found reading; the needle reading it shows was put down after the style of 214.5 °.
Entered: 82.5 °
